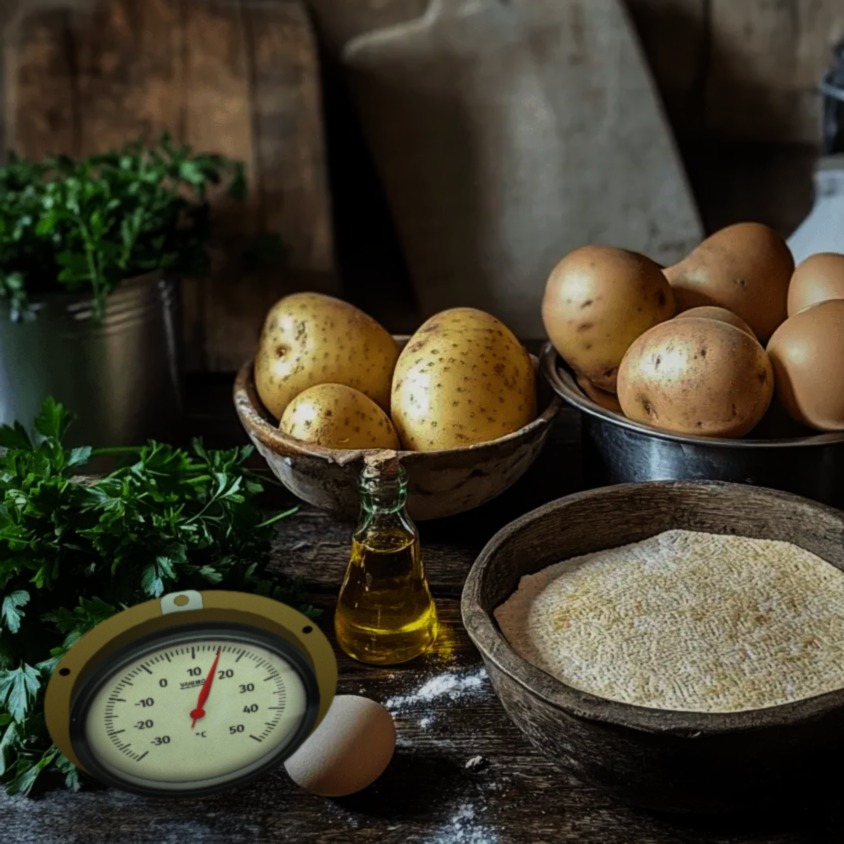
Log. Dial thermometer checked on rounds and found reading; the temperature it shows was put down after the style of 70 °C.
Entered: 15 °C
